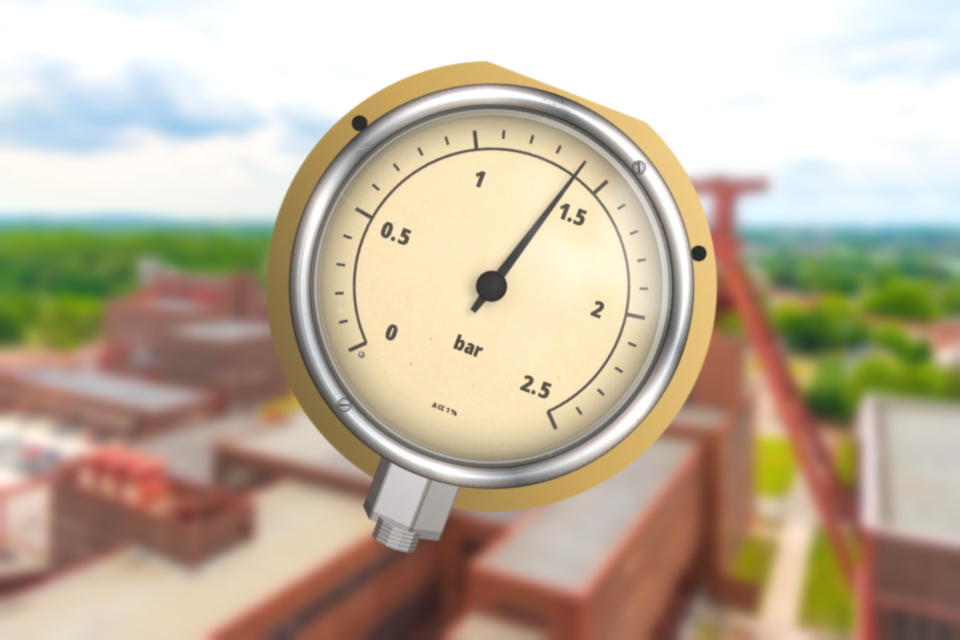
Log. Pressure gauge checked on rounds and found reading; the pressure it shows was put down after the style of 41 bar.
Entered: 1.4 bar
